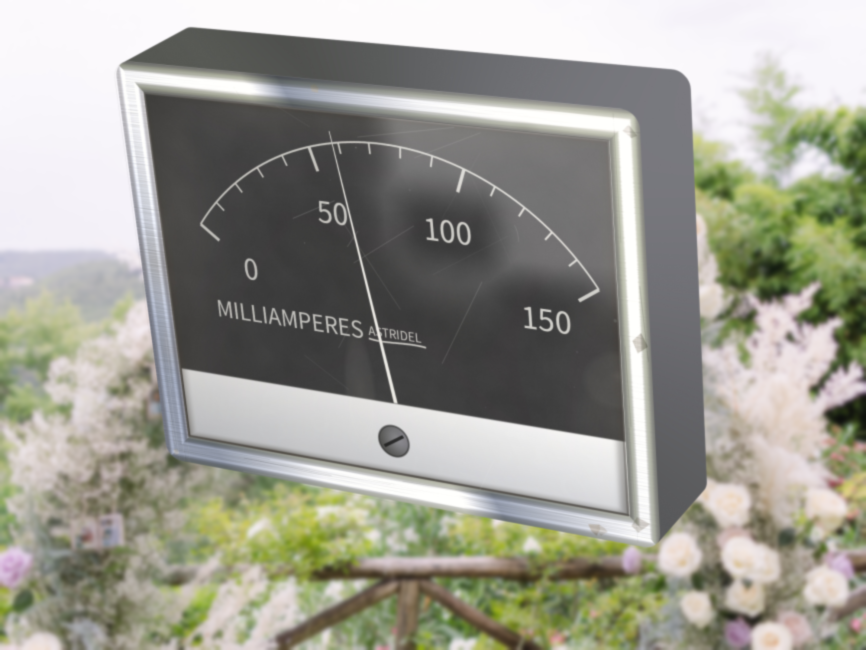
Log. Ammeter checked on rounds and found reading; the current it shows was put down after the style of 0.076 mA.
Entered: 60 mA
